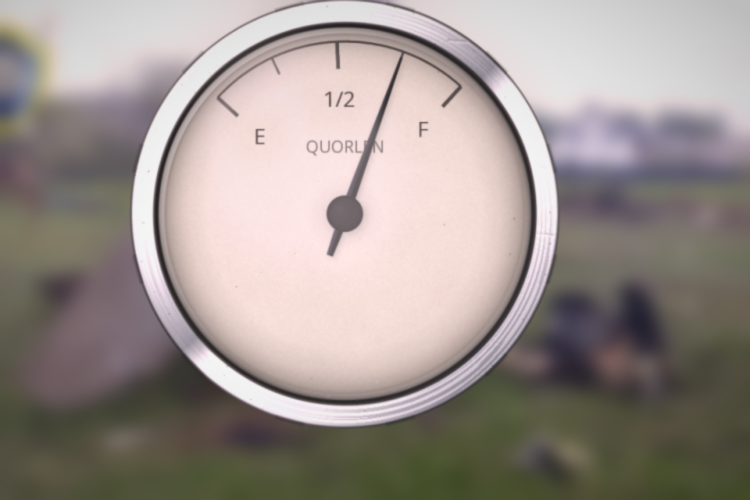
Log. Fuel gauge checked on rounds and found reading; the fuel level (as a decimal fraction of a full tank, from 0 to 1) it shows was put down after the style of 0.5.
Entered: 0.75
